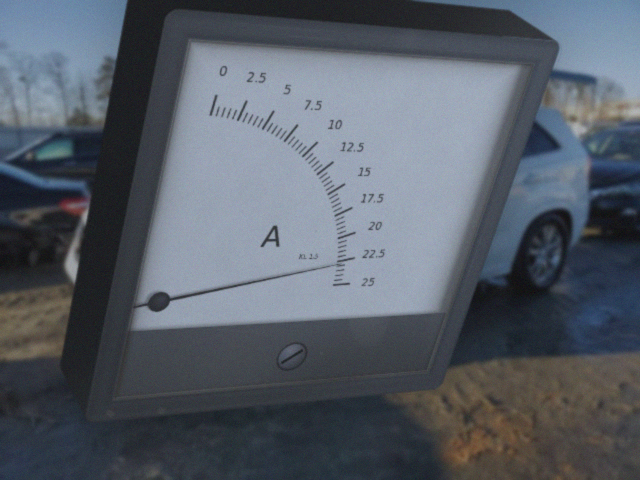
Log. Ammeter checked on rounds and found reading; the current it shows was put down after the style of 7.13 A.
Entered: 22.5 A
